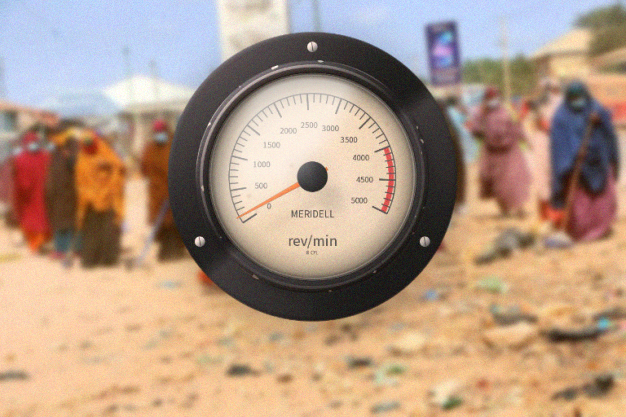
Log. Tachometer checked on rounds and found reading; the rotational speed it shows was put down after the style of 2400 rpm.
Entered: 100 rpm
